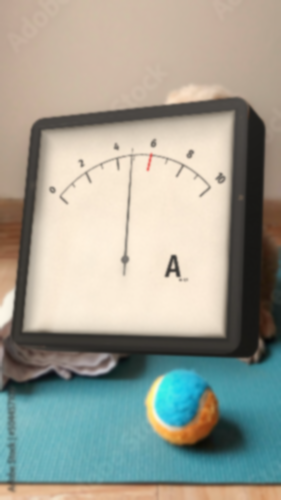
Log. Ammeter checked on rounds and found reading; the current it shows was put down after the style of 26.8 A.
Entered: 5 A
